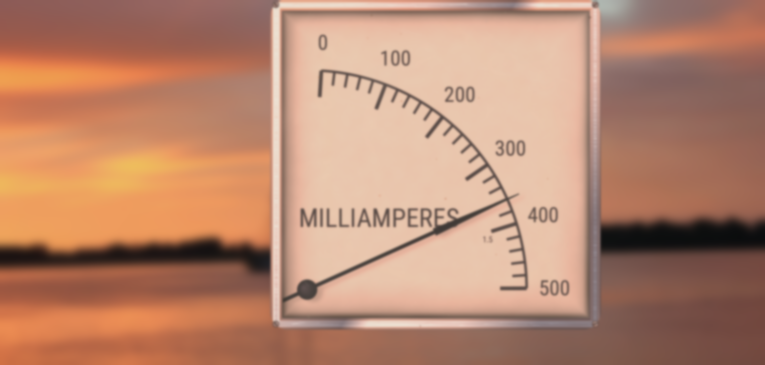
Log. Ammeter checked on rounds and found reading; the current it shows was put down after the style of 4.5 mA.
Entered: 360 mA
